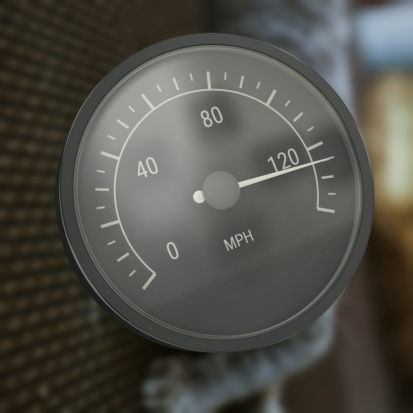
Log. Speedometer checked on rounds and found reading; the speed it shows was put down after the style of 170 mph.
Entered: 125 mph
